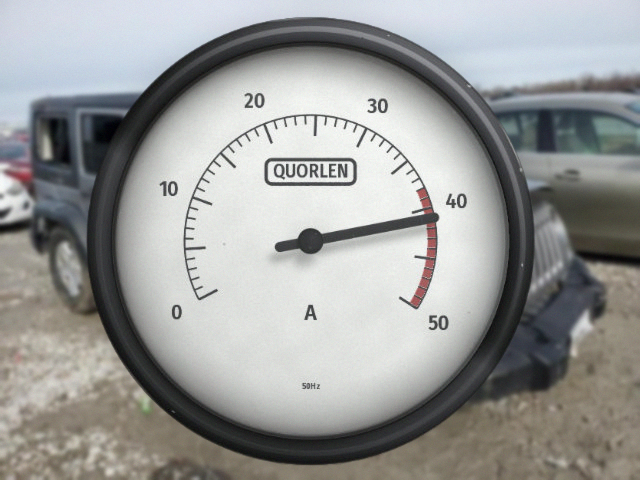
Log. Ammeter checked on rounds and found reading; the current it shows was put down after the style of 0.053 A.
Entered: 41 A
